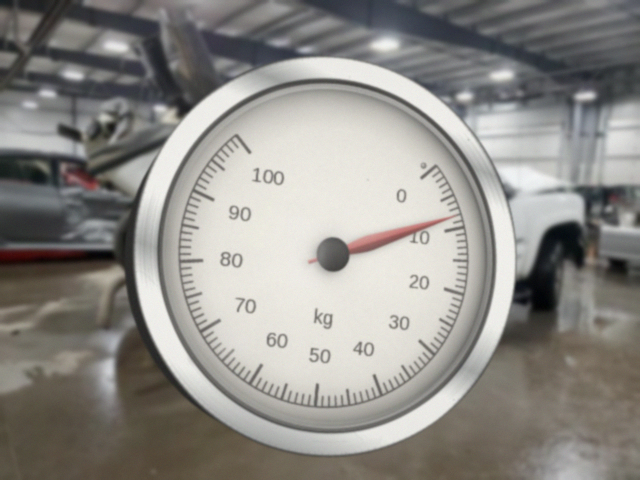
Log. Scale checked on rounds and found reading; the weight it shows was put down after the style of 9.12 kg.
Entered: 8 kg
